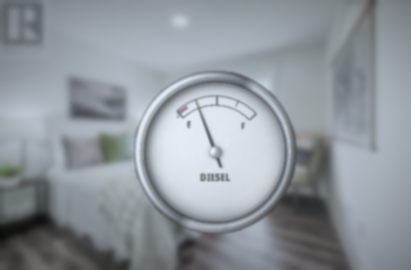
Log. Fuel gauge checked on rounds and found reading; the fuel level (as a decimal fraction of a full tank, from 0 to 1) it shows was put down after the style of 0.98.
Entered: 0.25
